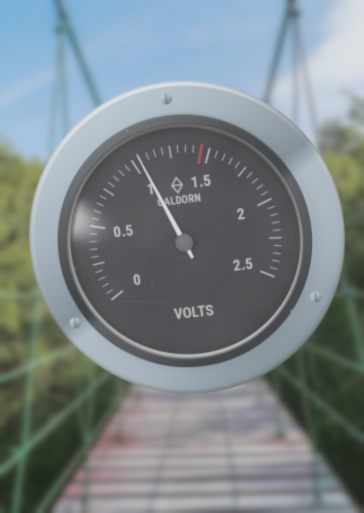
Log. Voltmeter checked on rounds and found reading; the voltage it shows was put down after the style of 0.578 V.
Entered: 1.05 V
